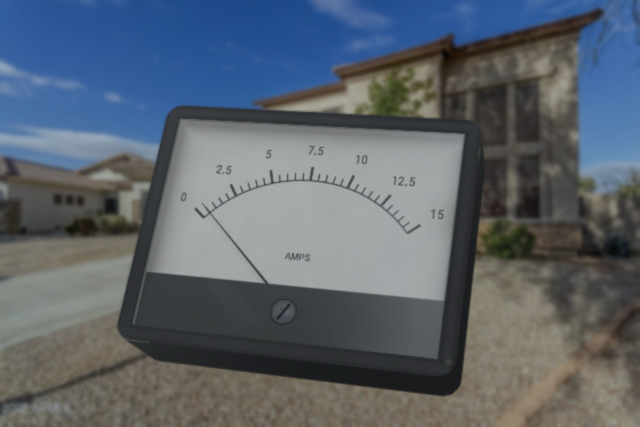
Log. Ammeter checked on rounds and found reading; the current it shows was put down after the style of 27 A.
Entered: 0.5 A
